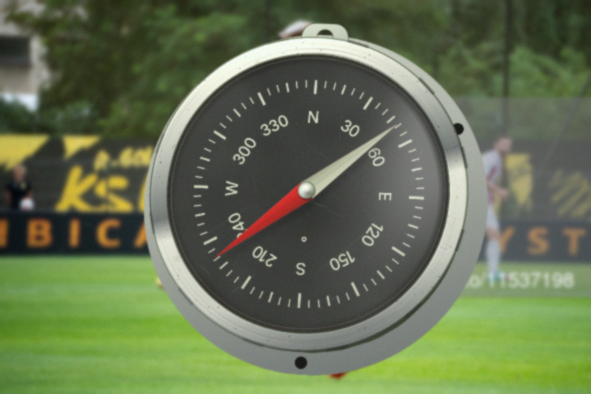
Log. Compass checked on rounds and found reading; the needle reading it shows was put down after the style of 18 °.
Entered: 230 °
